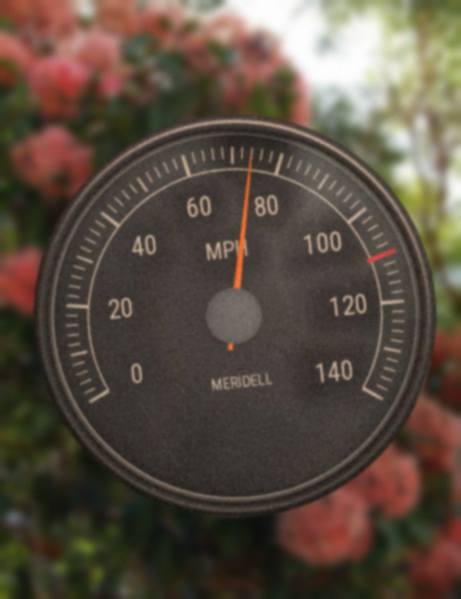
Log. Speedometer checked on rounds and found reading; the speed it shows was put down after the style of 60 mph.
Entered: 74 mph
